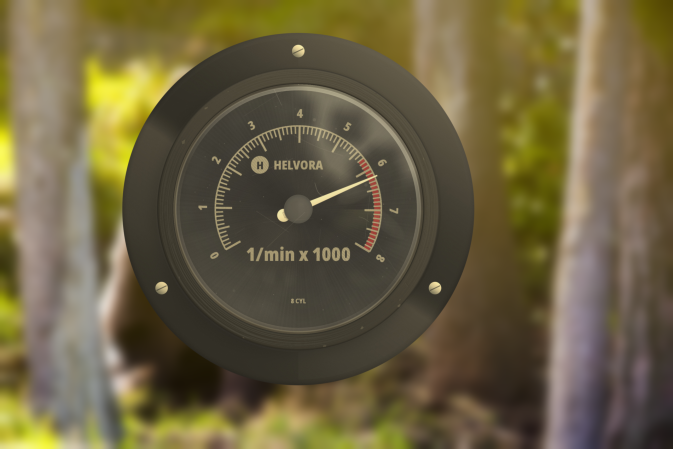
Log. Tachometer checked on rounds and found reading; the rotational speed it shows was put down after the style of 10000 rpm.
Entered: 6200 rpm
